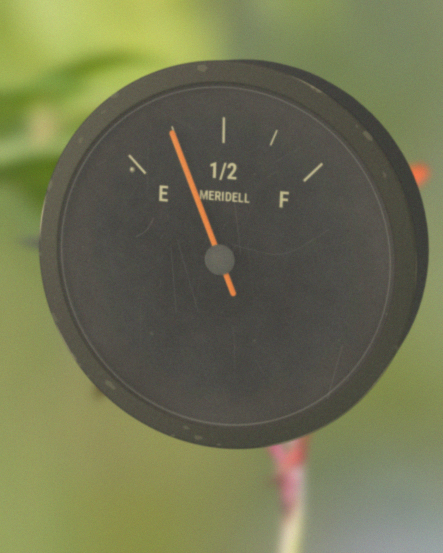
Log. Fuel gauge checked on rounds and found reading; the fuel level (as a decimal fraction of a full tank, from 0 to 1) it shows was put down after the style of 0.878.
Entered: 0.25
